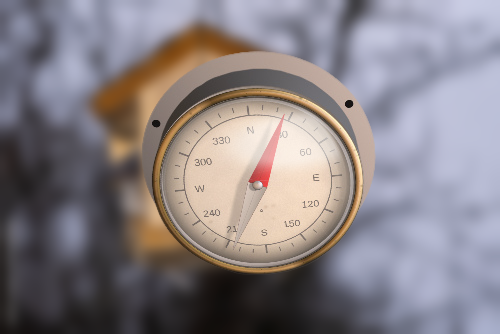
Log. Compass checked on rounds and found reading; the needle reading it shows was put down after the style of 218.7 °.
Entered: 25 °
